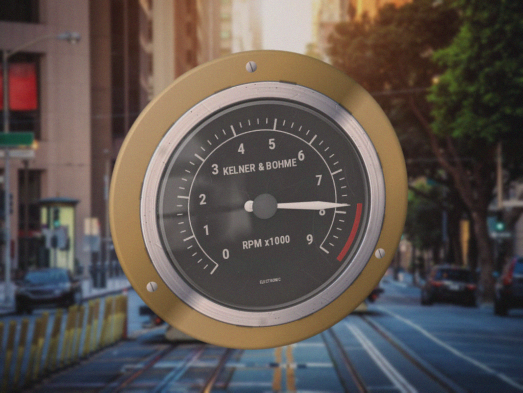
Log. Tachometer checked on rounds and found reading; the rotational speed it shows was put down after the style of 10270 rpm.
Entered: 7800 rpm
